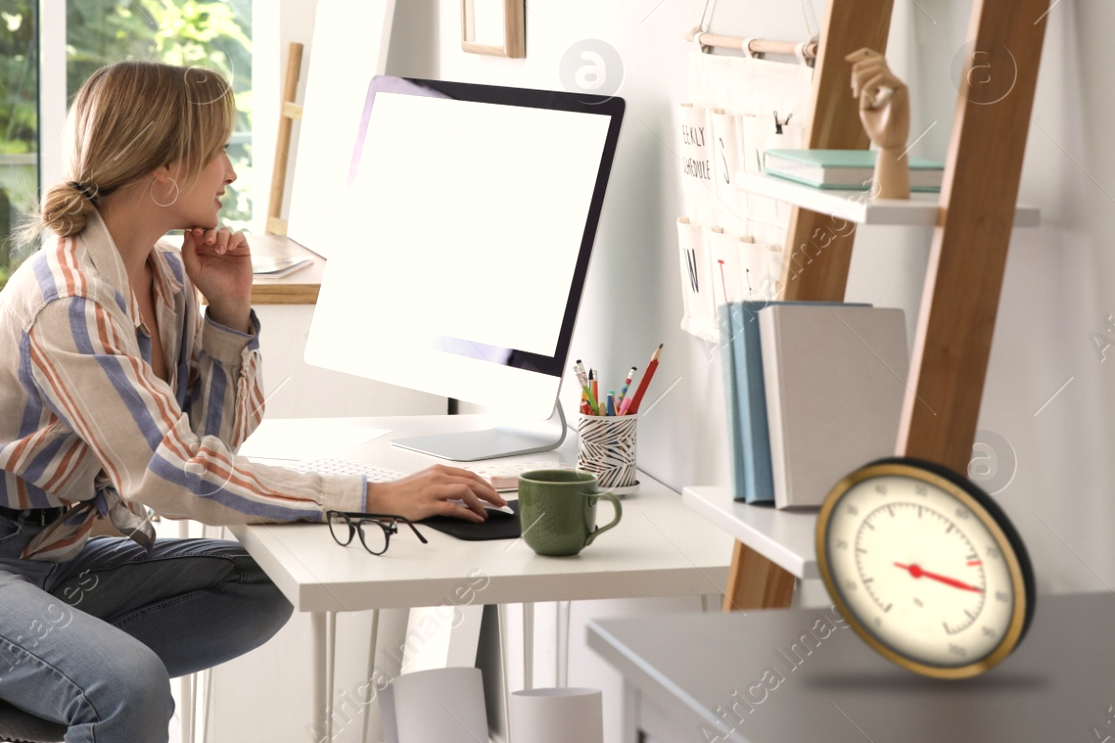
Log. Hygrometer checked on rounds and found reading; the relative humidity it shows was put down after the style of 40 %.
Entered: 80 %
